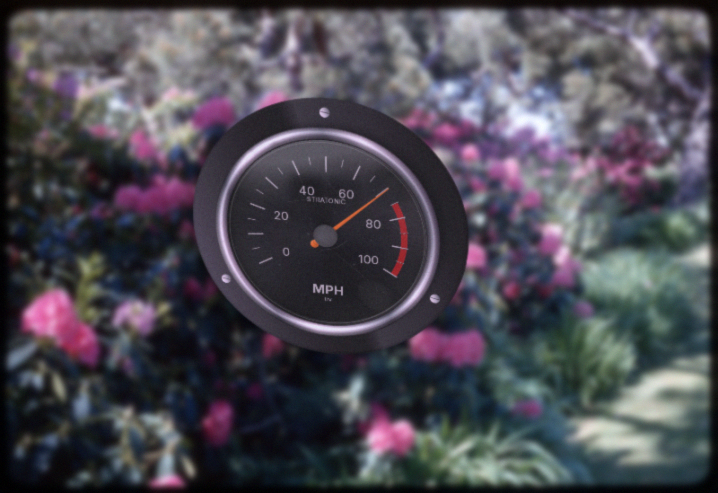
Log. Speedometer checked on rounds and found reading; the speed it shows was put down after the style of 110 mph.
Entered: 70 mph
